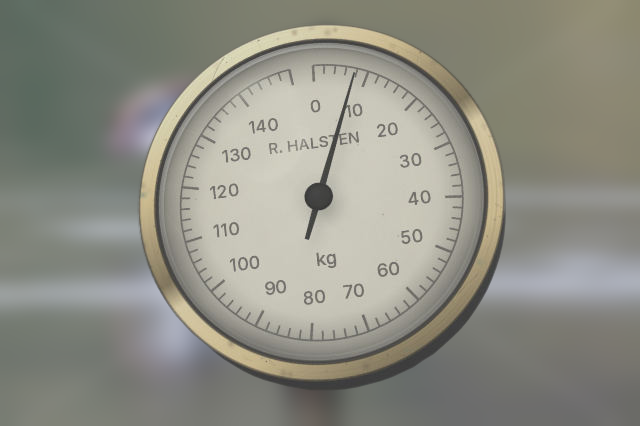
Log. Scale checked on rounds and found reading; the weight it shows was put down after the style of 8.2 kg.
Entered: 8 kg
